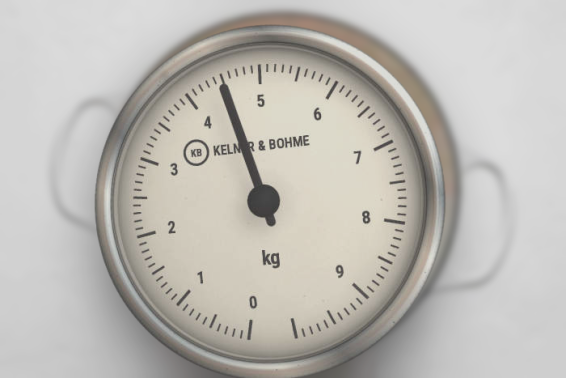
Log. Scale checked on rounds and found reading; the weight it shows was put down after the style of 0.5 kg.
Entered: 4.5 kg
